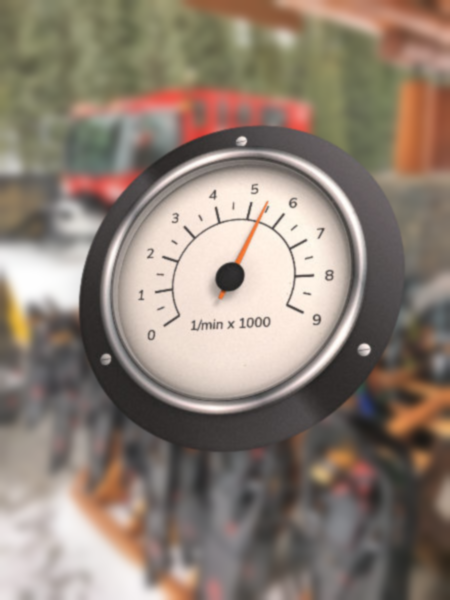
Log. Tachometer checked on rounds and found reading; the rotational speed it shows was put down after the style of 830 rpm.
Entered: 5500 rpm
